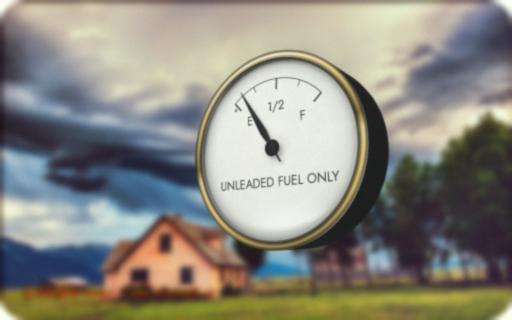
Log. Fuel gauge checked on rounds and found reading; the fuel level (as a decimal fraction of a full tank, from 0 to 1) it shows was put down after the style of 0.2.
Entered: 0.125
